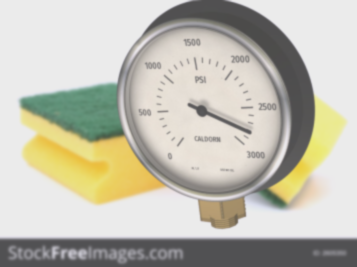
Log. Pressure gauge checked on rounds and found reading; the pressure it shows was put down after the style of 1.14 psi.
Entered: 2800 psi
